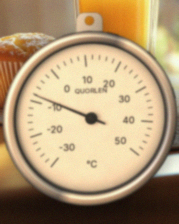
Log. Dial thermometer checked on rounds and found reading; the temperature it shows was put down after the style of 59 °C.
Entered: -8 °C
